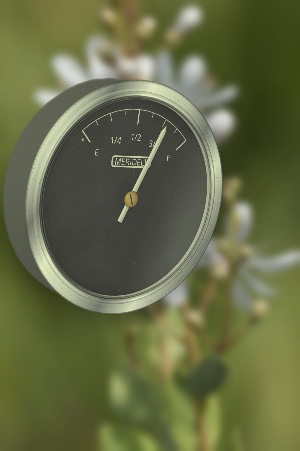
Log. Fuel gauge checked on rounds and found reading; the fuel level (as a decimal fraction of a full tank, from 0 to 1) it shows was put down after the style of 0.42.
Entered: 0.75
